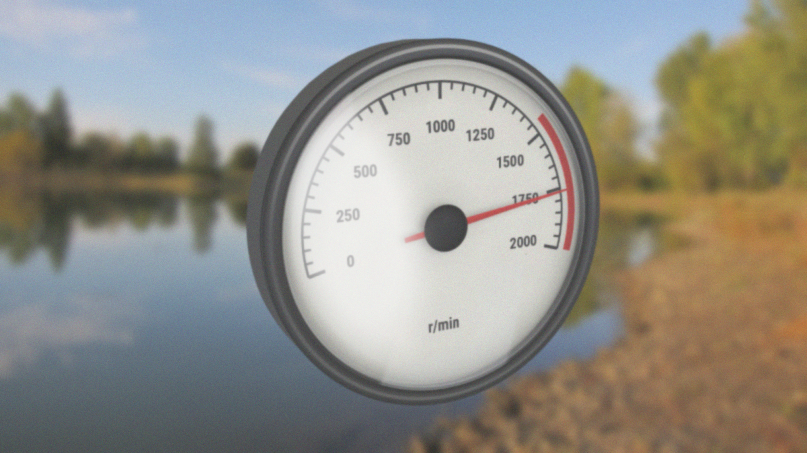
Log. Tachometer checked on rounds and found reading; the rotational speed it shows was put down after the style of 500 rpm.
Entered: 1750 rpm
